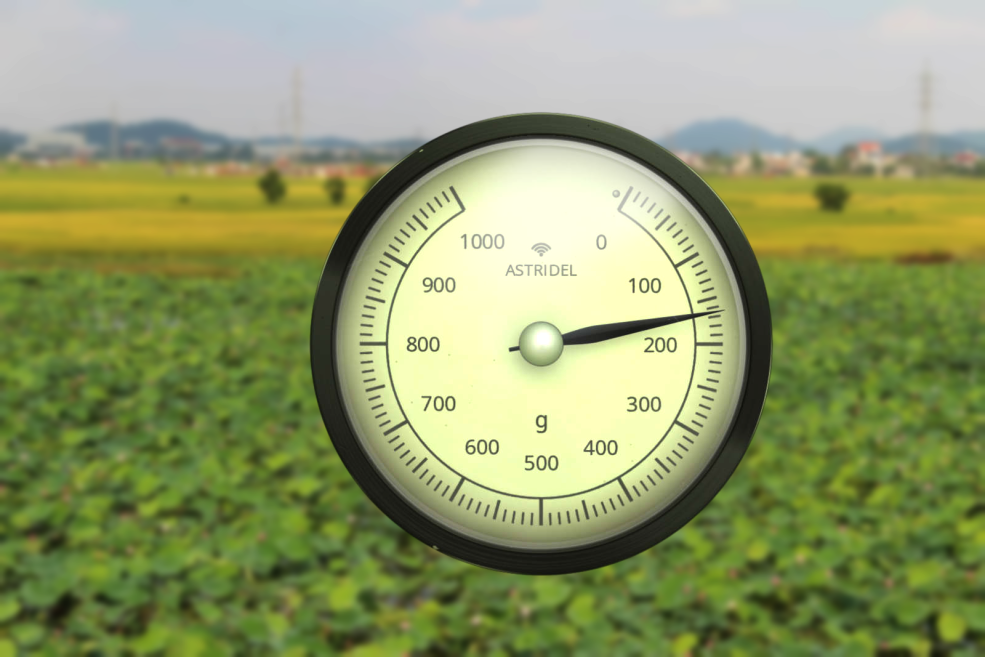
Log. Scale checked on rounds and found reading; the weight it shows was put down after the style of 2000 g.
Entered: 165 g
